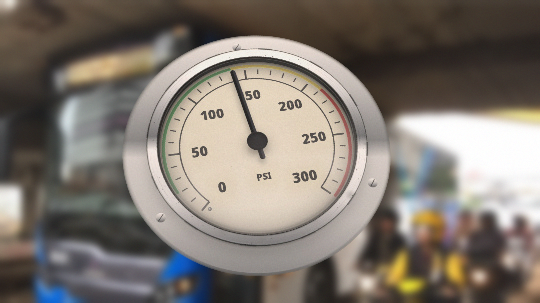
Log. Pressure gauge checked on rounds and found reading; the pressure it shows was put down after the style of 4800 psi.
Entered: 140 psi
